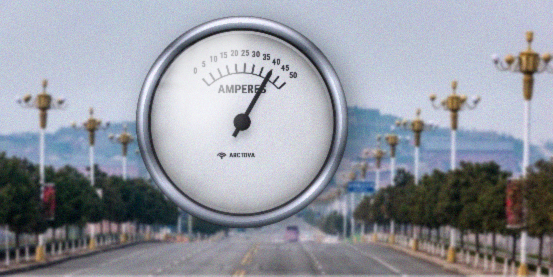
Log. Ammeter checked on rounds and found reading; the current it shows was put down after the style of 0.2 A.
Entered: 40 A
